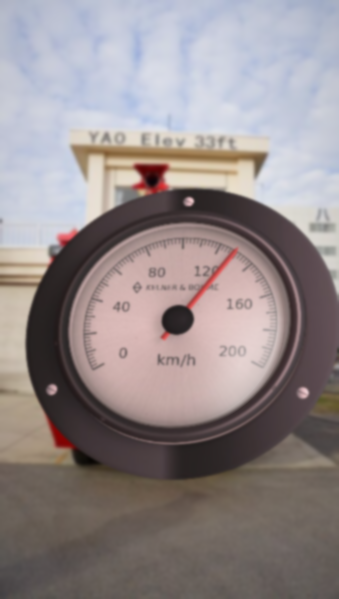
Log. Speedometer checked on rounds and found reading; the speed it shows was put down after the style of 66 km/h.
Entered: 130 km/h
